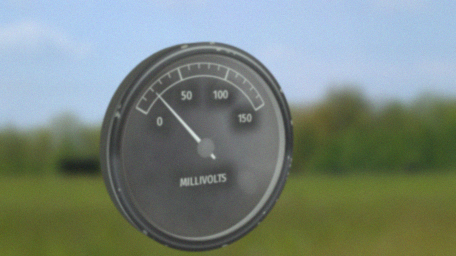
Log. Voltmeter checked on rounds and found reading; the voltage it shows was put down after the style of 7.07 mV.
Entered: 20 mV
